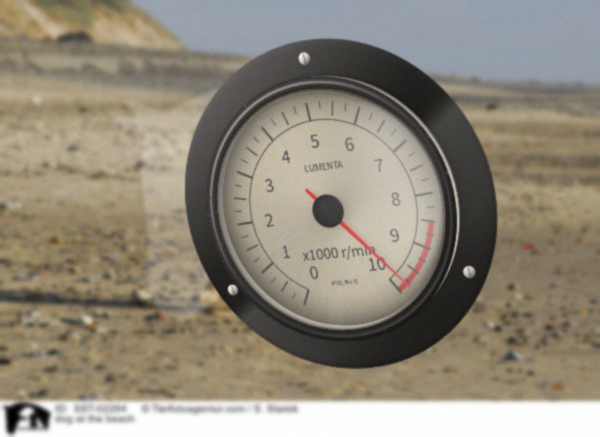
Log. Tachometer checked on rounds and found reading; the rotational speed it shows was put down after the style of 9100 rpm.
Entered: 9750 rpm
